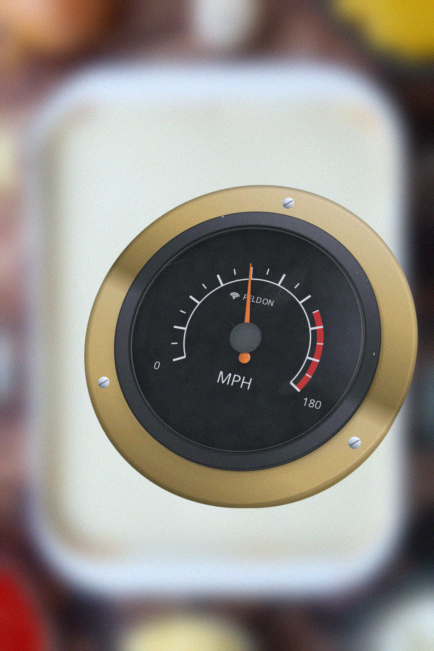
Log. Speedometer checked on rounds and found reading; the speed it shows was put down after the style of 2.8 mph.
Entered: 80 mph
